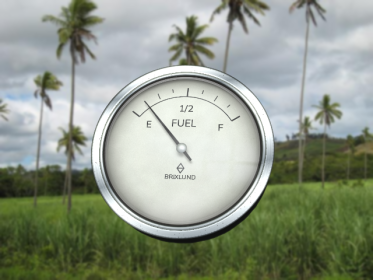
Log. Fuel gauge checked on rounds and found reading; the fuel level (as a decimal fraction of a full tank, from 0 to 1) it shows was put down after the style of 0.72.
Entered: 0.125
